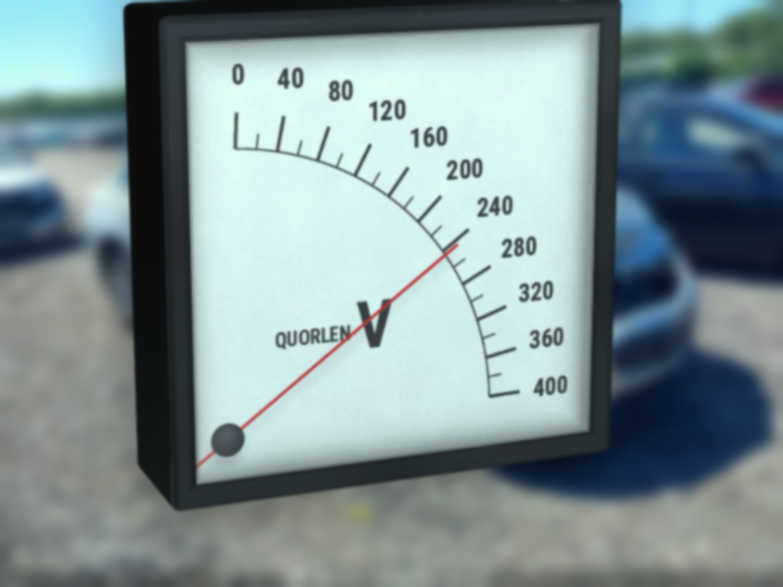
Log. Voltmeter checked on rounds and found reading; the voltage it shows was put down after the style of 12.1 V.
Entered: 240 V
